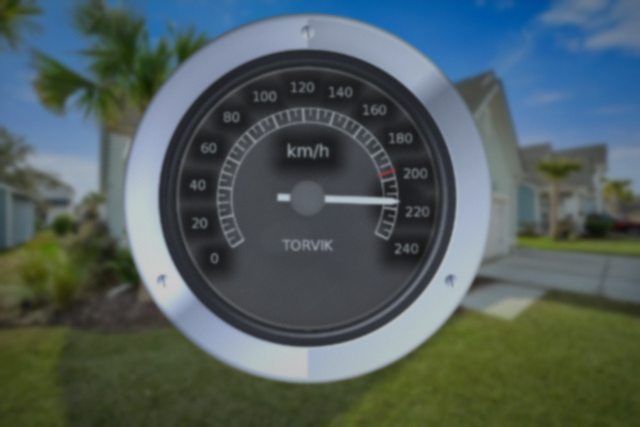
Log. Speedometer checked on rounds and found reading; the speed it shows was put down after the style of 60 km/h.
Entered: 215 km/h
